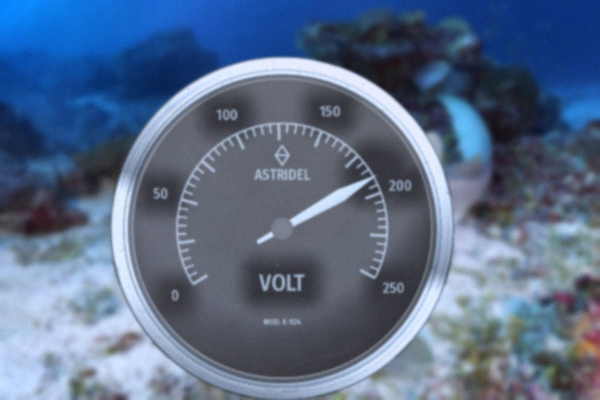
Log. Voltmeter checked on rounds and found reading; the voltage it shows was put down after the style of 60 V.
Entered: 190 V
